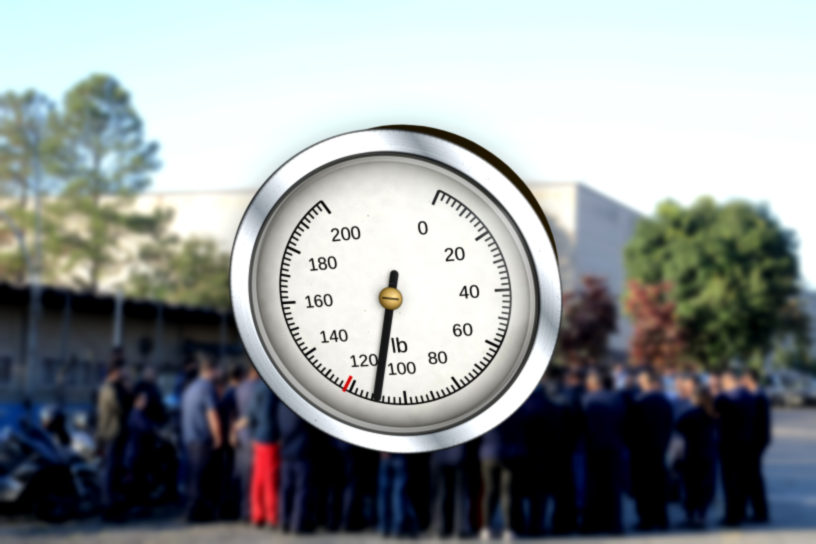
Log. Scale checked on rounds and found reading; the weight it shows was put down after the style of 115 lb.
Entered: 110 lb
